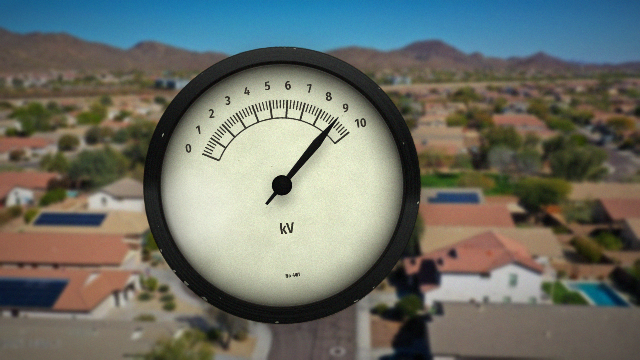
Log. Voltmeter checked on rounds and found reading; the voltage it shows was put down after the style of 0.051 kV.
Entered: 9 kV
